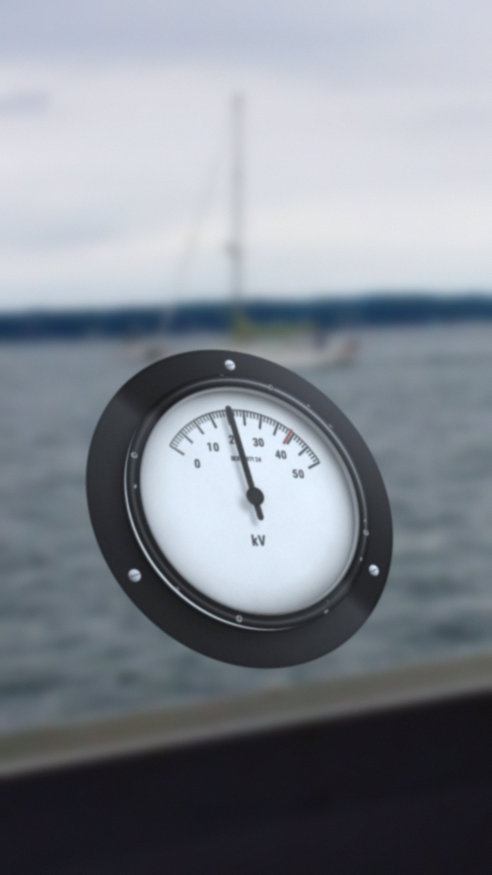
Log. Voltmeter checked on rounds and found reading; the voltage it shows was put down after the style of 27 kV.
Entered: 20 kV
